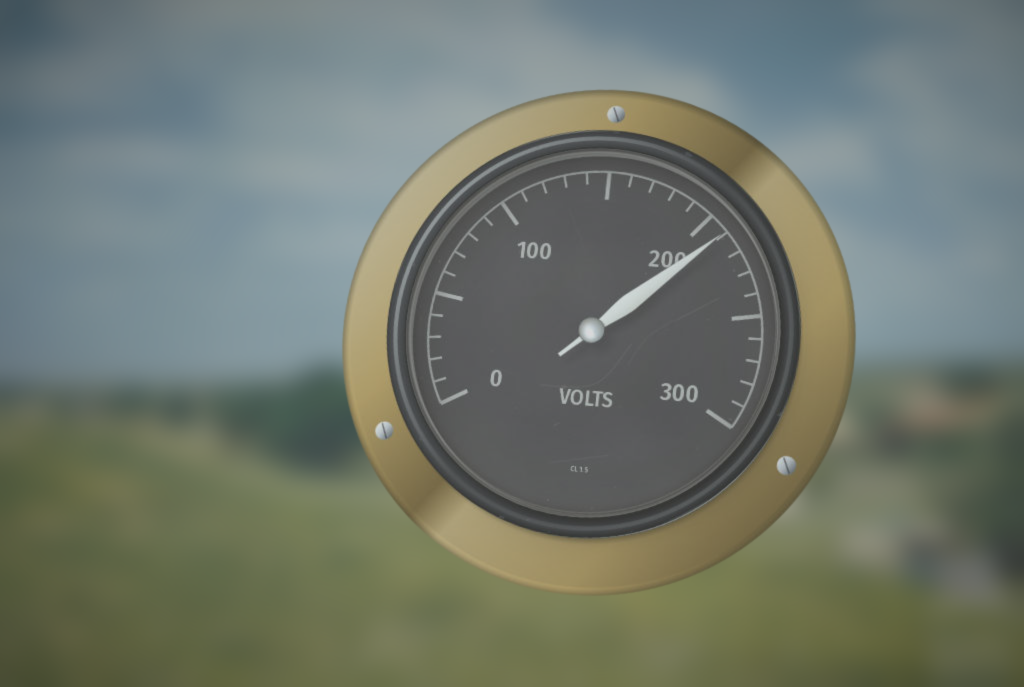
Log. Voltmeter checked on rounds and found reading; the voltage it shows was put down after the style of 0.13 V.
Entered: 210 V
